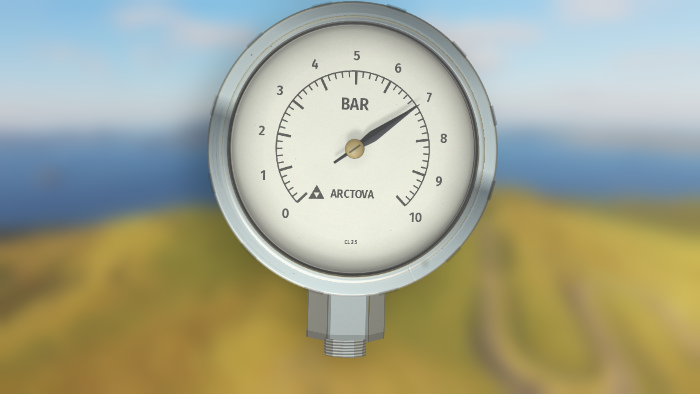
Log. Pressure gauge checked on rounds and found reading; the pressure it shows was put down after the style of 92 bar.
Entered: 7 bar
